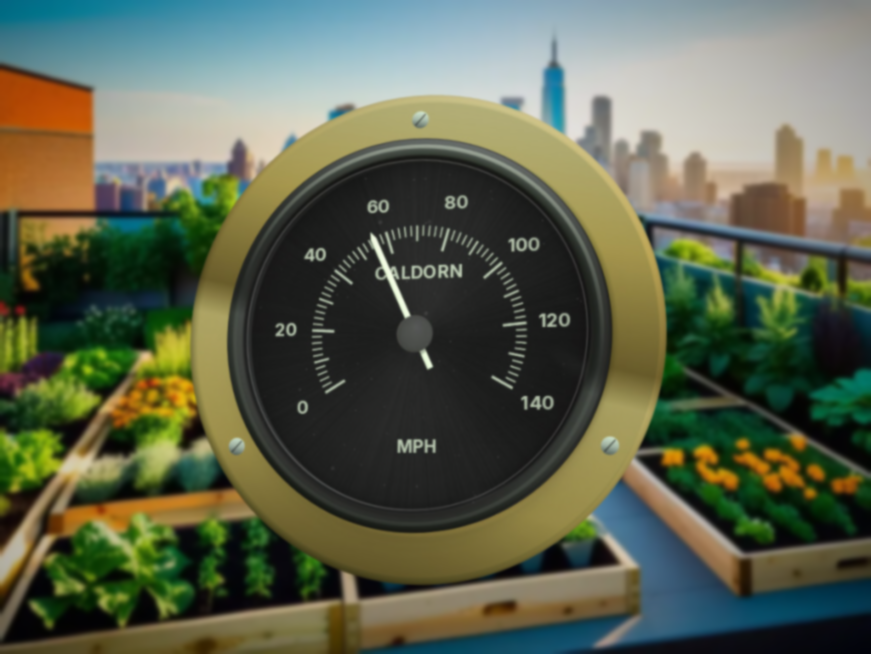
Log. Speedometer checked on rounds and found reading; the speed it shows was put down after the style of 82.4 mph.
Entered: 56 mph
